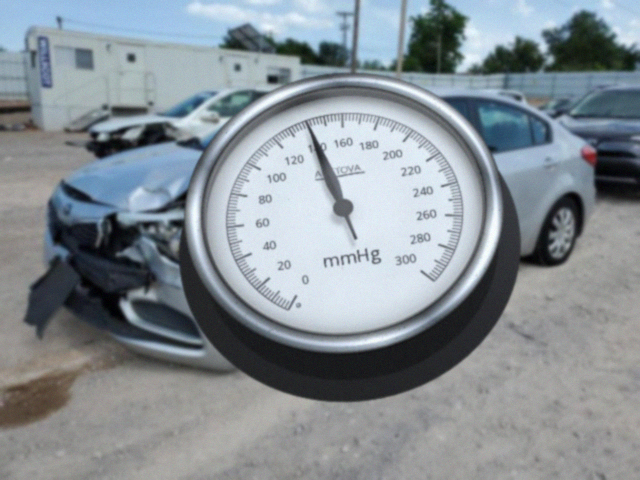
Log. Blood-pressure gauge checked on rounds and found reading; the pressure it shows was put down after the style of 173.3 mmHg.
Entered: 140 mmHg
